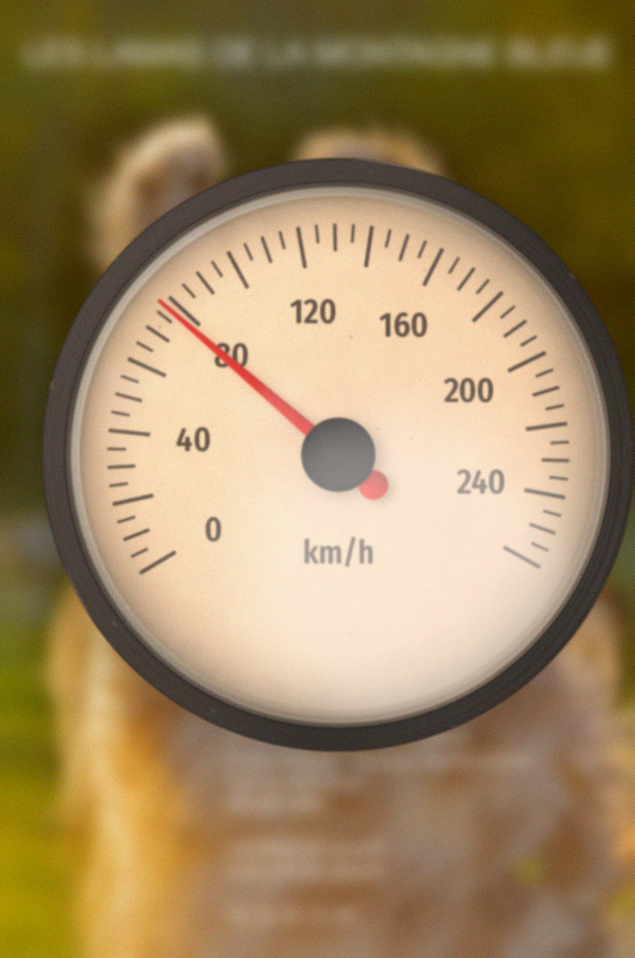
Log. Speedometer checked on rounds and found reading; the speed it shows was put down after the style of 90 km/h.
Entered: 77.5 km/h
